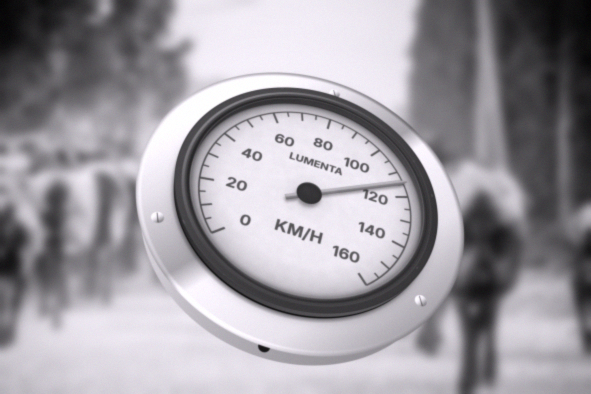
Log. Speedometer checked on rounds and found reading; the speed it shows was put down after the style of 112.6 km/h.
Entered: 115 km/h
